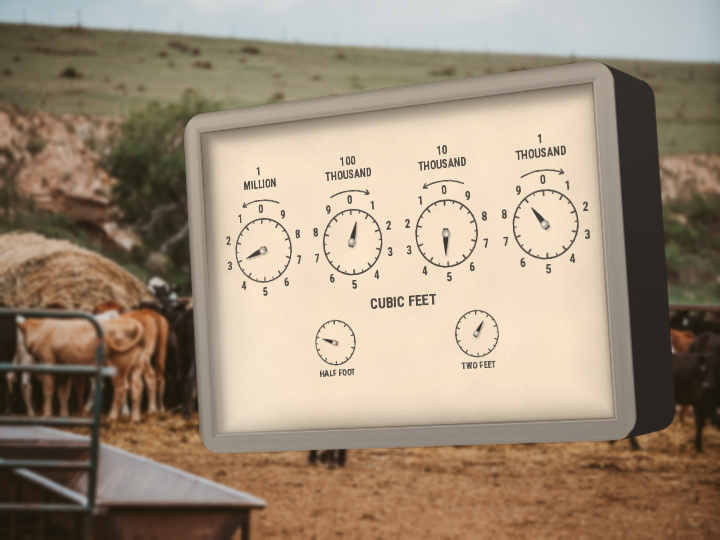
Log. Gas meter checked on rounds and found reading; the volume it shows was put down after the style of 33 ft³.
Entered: 304900 ft³
